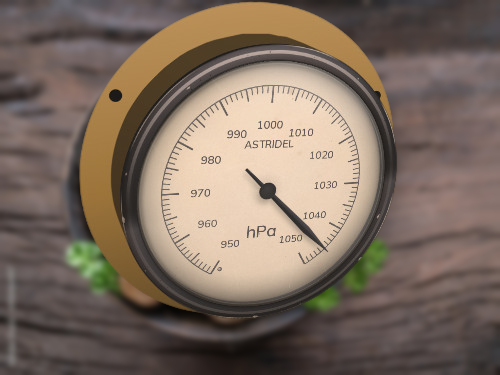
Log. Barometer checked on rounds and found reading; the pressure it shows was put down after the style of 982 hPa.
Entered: 1045 hPa
